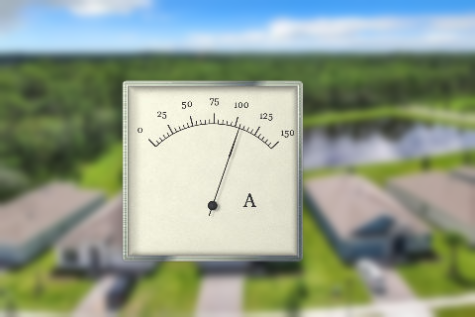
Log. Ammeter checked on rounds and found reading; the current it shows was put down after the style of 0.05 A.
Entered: 105 A
